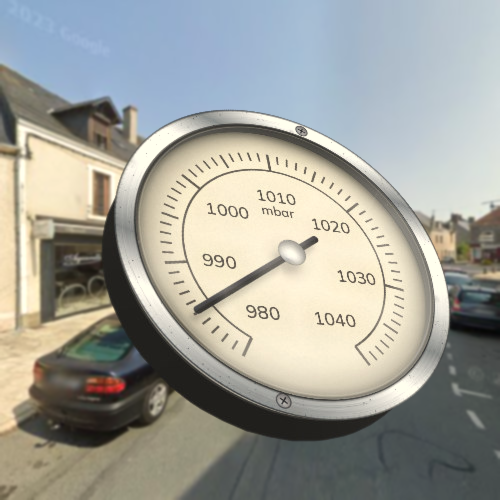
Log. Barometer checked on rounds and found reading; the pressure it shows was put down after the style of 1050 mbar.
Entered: 985 mbar
